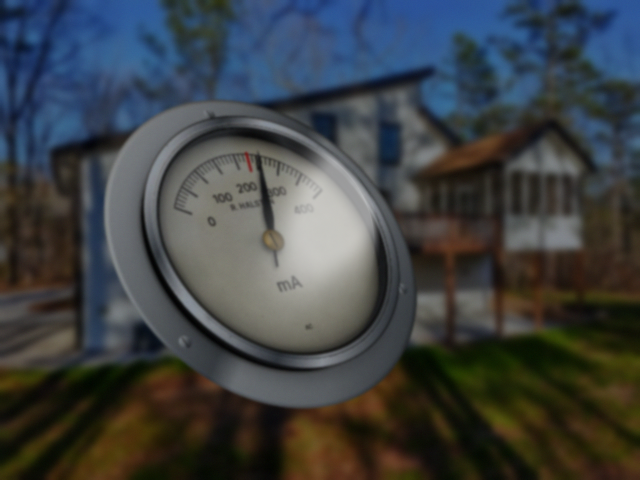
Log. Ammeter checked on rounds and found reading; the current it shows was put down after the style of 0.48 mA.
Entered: 250 mA
